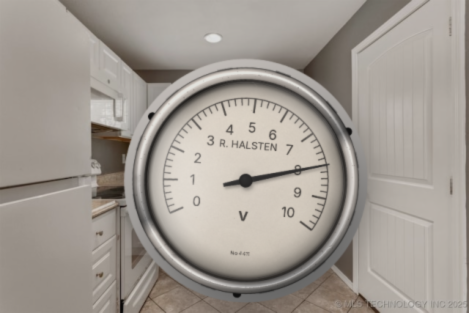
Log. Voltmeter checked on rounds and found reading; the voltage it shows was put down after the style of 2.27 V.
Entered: 8 V
